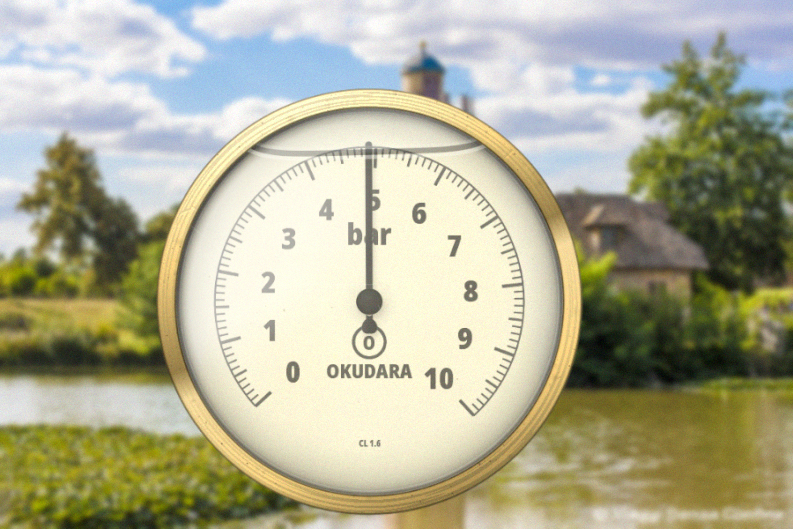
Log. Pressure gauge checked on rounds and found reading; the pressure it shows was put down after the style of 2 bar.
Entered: 4.9 bar
